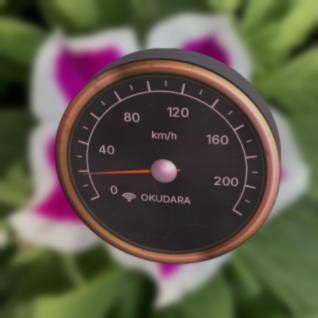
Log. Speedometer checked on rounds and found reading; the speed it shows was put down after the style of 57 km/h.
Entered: 20 km/h
